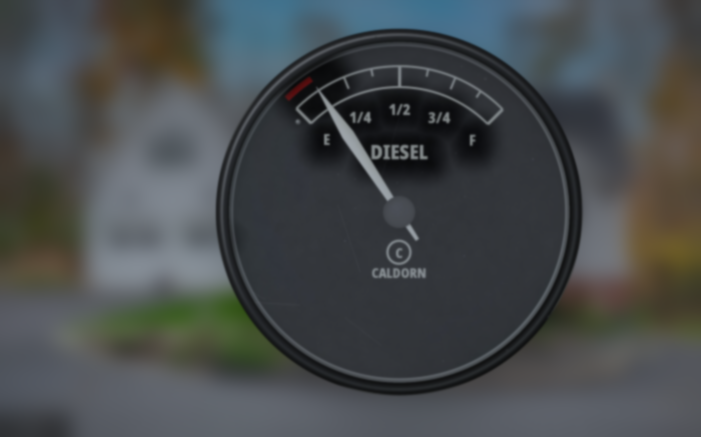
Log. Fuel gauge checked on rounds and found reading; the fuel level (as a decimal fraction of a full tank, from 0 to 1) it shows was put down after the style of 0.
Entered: 0.125
